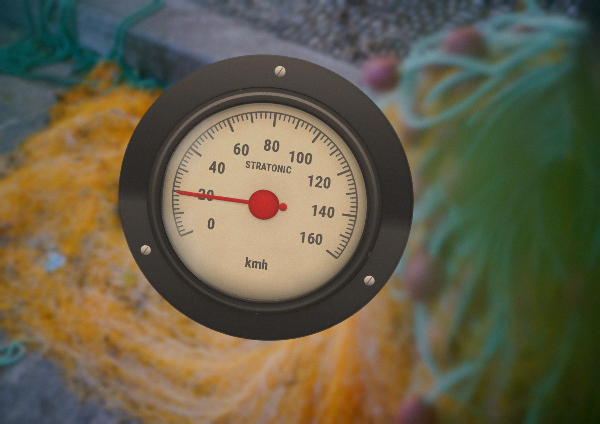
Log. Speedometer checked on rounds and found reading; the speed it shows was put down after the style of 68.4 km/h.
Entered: 20 km/h
